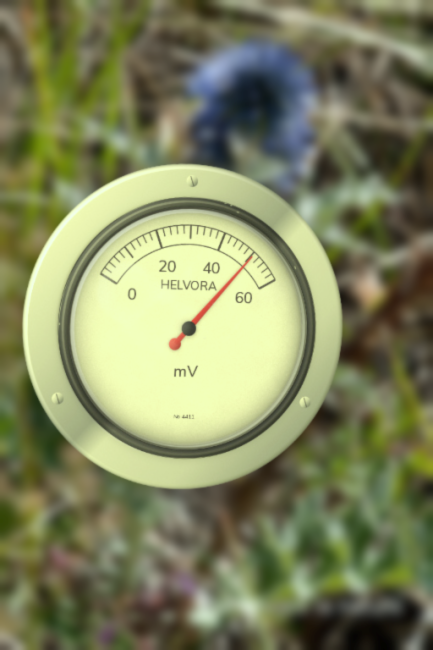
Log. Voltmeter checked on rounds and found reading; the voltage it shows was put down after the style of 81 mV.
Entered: 50 mV
